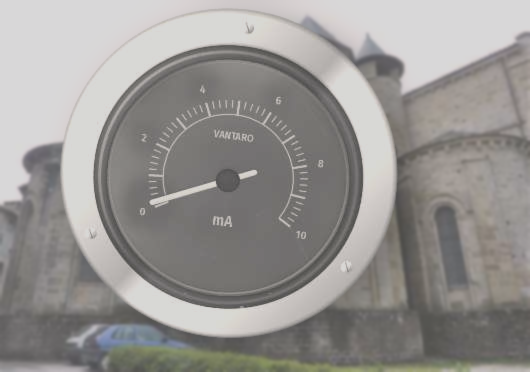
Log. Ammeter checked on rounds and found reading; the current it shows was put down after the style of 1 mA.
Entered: 0.2 mA
